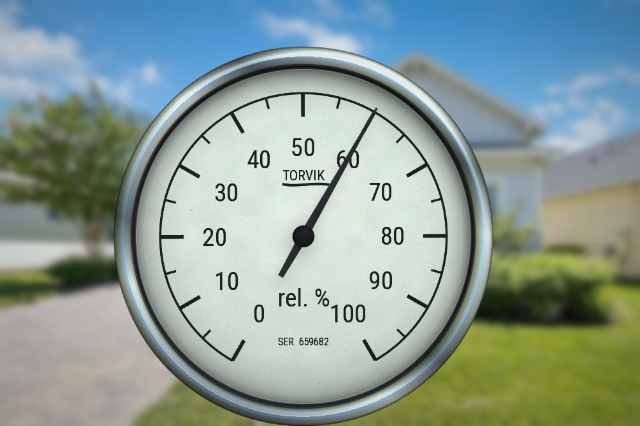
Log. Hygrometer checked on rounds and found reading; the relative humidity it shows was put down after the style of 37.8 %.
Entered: 60 %
